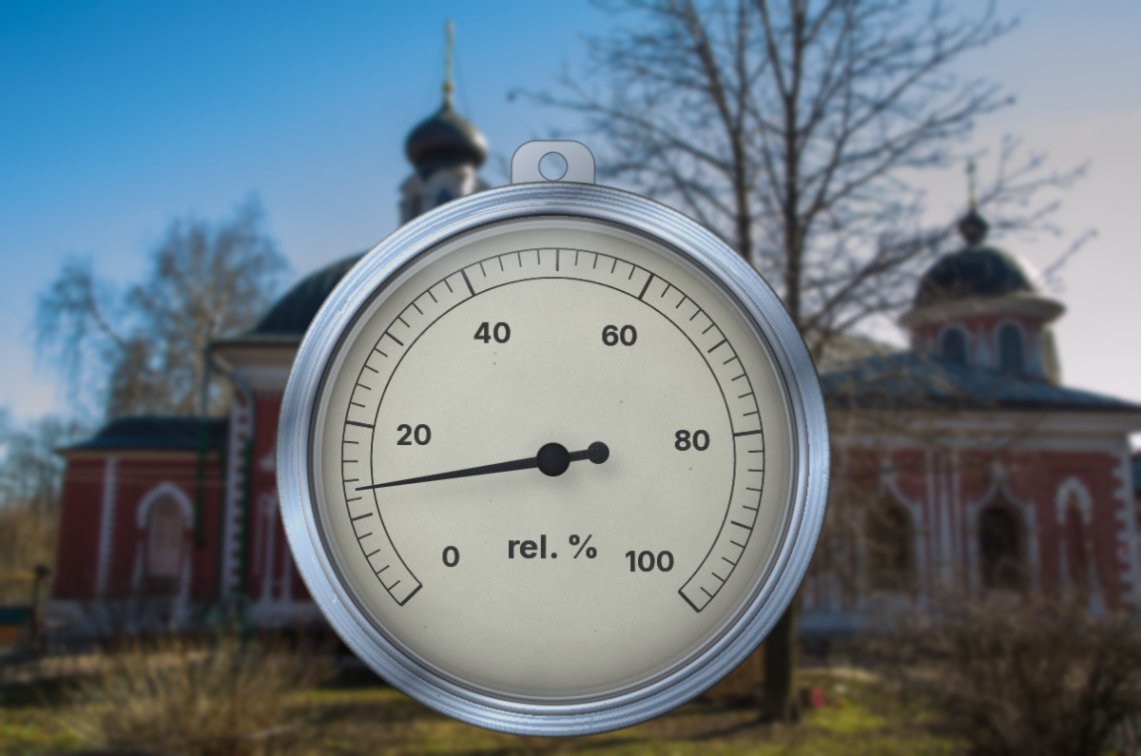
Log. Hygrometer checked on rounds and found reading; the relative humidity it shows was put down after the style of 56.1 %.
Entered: 13 %
